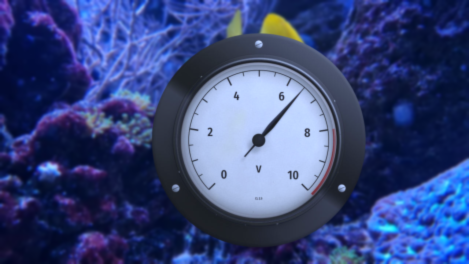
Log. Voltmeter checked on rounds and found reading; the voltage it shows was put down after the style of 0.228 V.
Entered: 6.5 V
